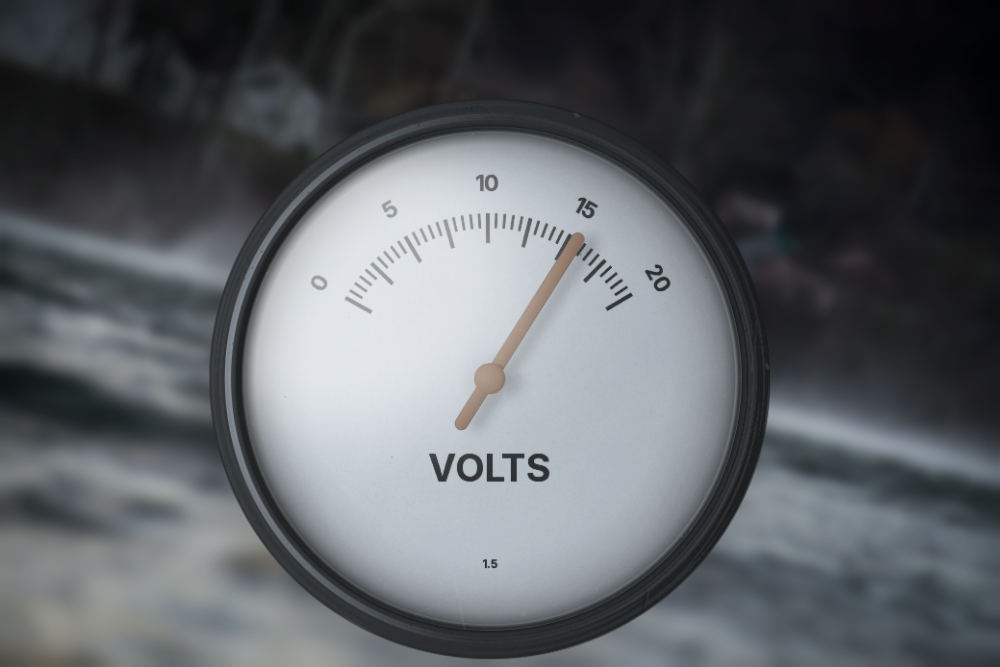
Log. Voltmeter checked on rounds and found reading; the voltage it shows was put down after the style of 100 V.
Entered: 15.5 V
